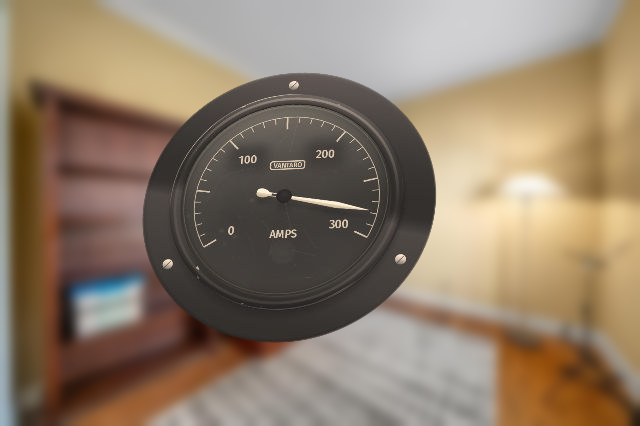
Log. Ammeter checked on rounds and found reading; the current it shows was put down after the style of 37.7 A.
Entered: 280 A
